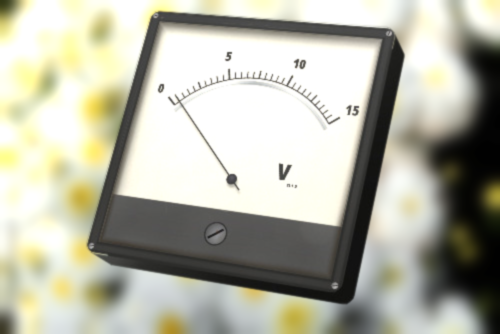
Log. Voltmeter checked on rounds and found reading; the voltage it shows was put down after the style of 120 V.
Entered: 0.5 V
